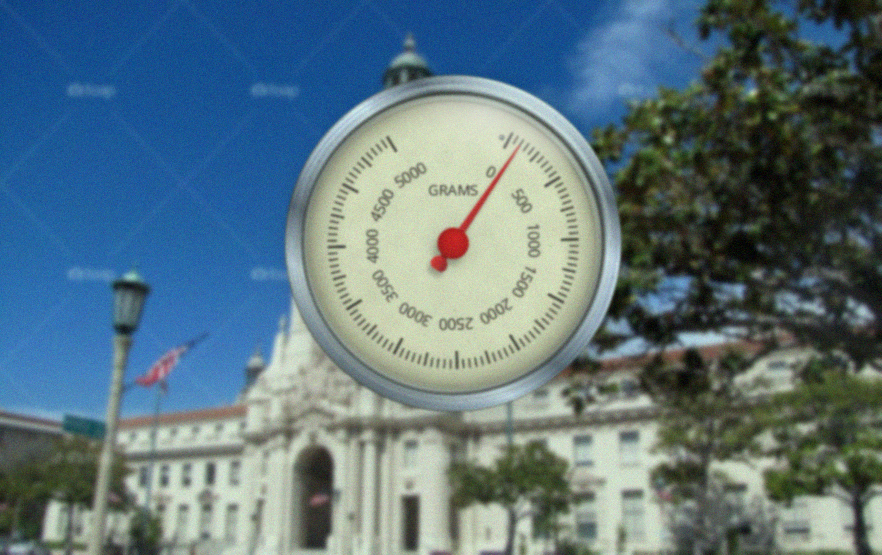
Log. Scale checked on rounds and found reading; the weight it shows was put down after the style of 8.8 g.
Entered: 100 g
